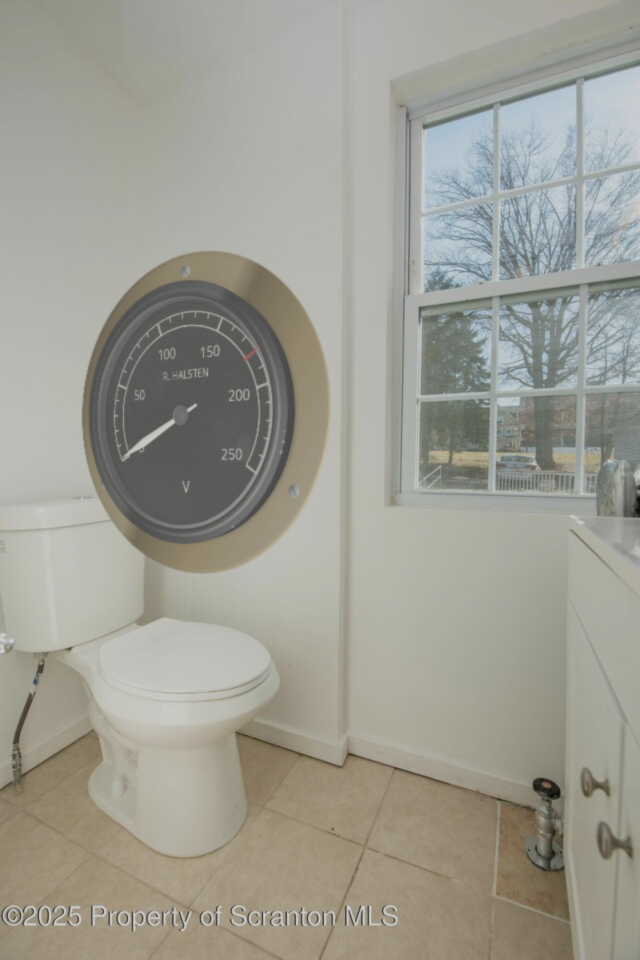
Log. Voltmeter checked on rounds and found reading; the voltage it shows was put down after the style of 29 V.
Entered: 0 V
